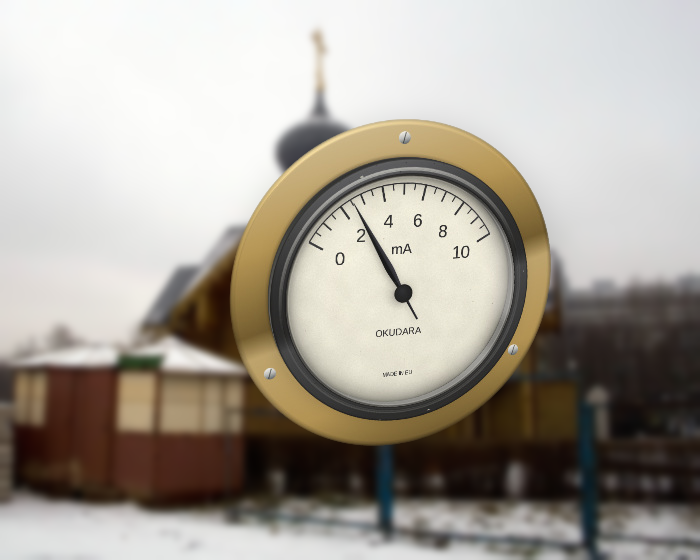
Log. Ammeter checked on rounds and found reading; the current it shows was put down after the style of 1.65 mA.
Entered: 2.5 mA
